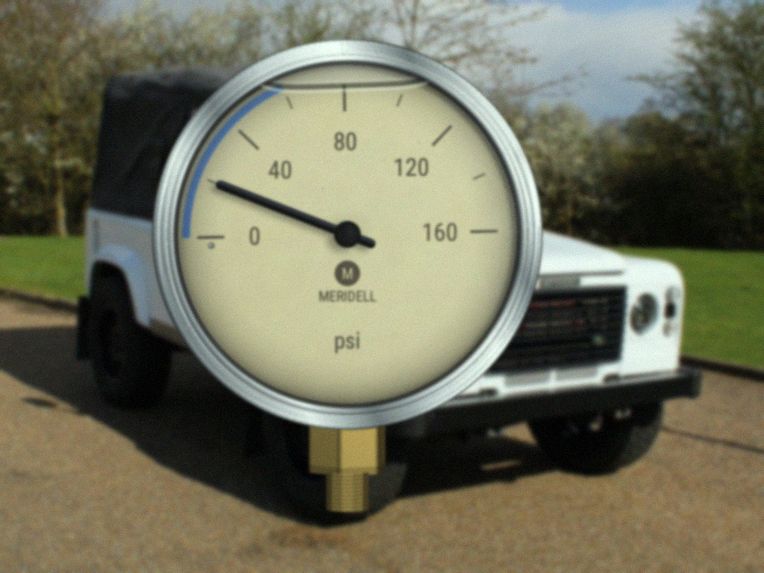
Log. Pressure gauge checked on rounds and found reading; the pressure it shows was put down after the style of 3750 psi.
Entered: 20 psi
